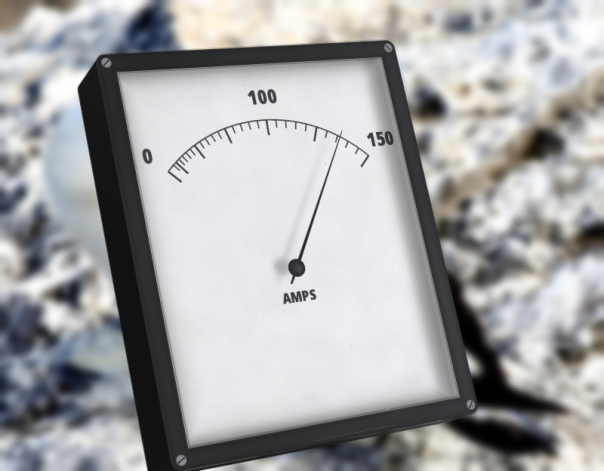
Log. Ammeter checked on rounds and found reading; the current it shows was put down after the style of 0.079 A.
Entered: 135 A
